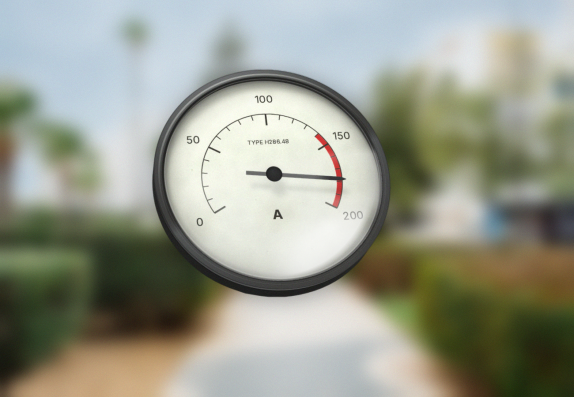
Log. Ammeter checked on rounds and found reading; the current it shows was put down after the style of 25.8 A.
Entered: 180 A
